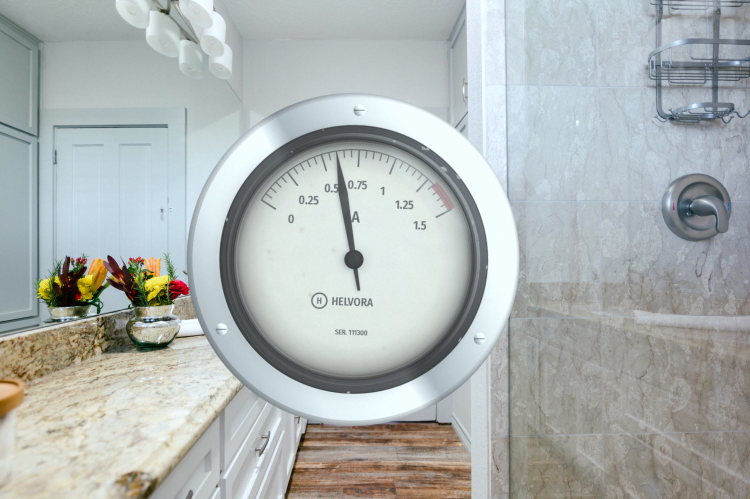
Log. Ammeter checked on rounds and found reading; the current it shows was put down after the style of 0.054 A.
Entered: 0.6 A
